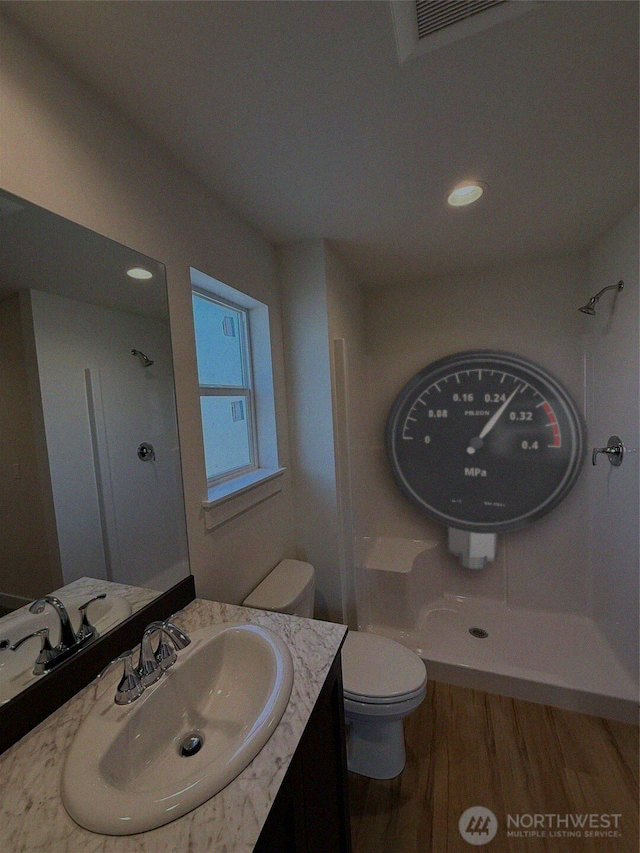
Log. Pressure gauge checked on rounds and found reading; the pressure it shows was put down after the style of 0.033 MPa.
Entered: 0.27 MPa
